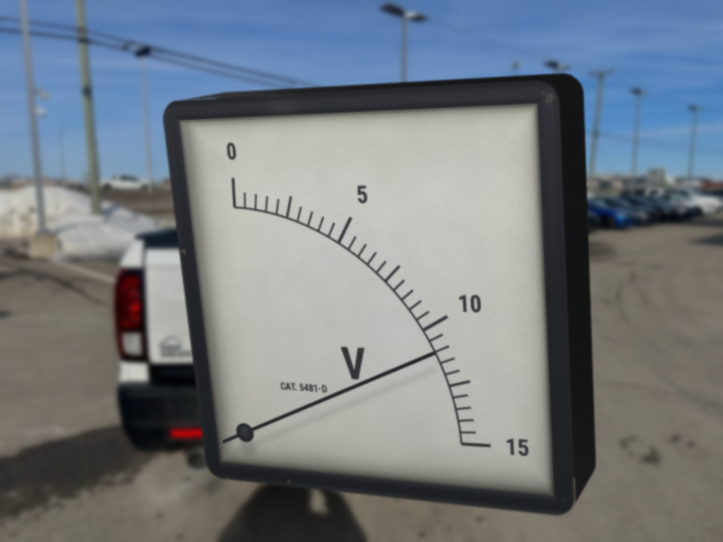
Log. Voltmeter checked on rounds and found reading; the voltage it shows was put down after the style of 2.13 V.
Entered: 11 V
